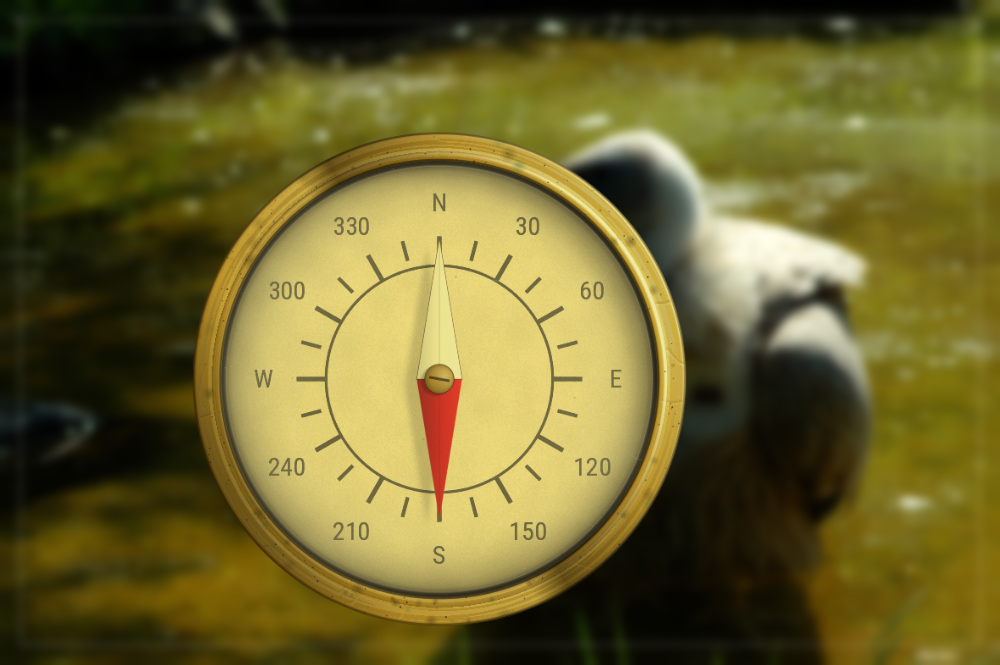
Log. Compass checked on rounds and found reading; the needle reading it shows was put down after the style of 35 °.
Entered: 180 °
